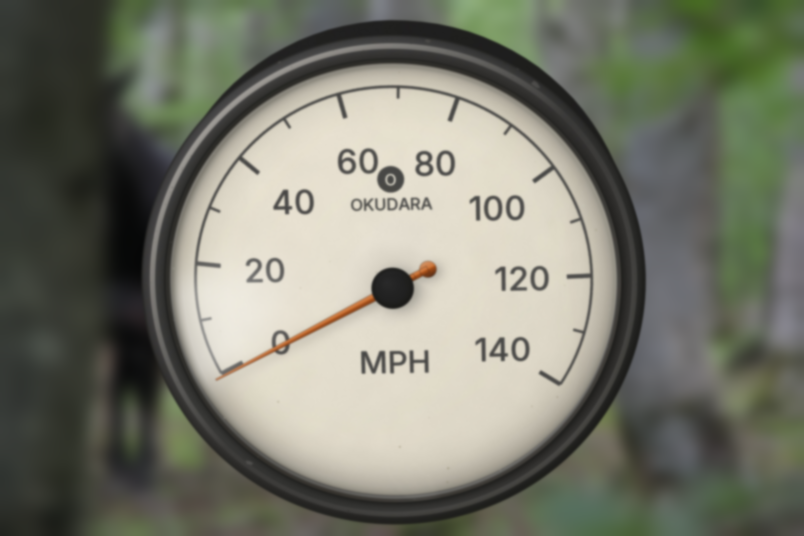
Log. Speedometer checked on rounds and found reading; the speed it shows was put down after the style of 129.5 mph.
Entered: 0 mph
